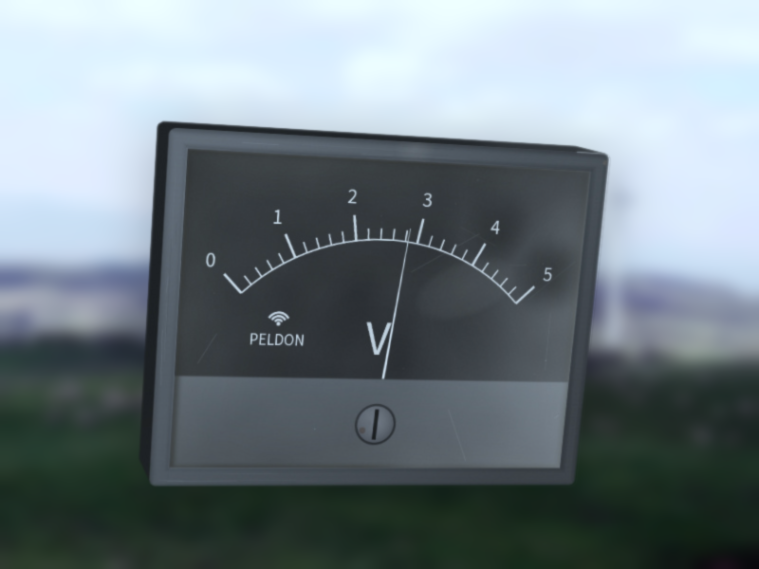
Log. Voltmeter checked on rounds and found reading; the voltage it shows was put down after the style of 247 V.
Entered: 2.8 V
